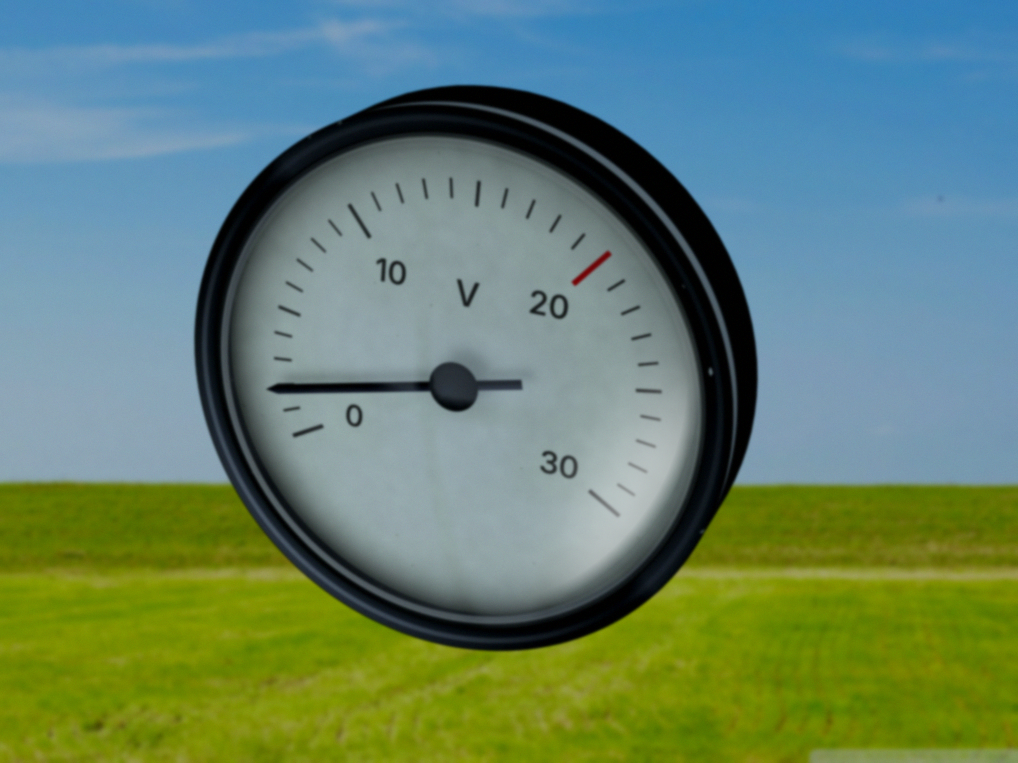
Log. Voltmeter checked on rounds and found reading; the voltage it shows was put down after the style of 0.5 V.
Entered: 2 V
